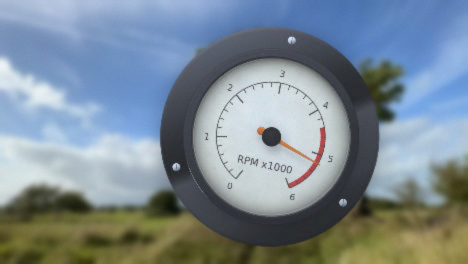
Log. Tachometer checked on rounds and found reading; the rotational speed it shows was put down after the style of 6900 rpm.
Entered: 5200 rpm
